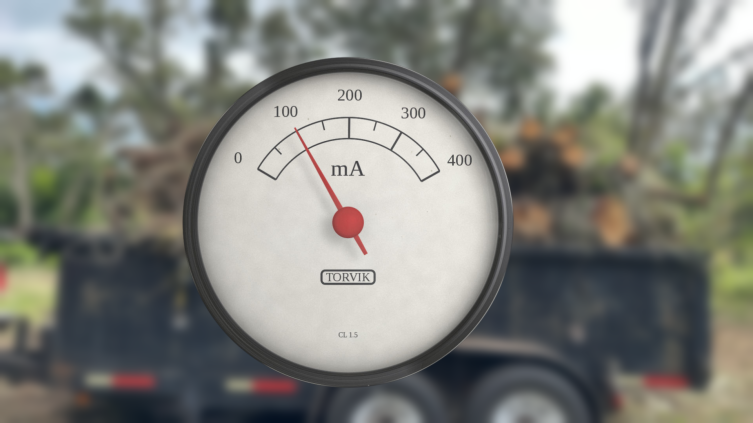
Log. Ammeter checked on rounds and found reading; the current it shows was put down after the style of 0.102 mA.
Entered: 100 mA
